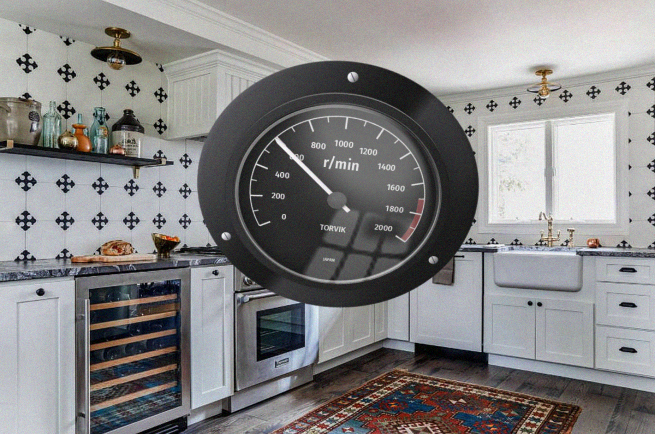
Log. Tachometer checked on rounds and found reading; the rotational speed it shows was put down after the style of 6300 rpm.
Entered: 600 rpm
